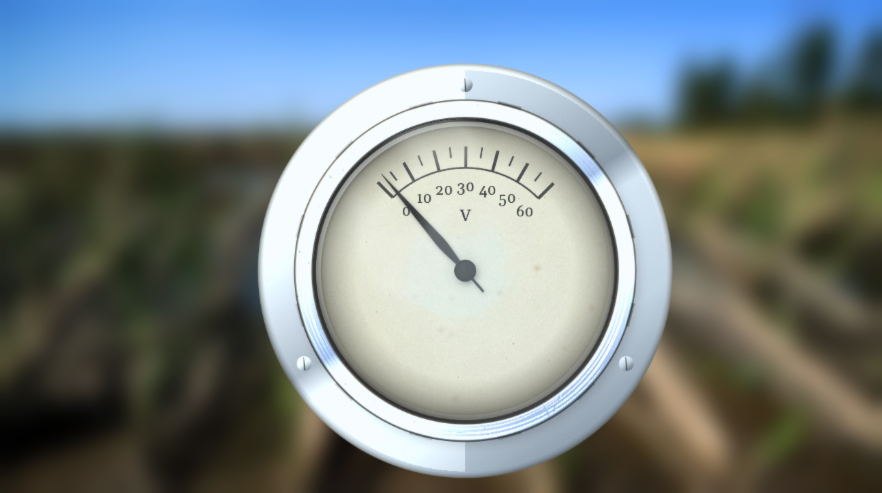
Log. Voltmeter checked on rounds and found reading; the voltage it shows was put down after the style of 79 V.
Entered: 2.5 V
